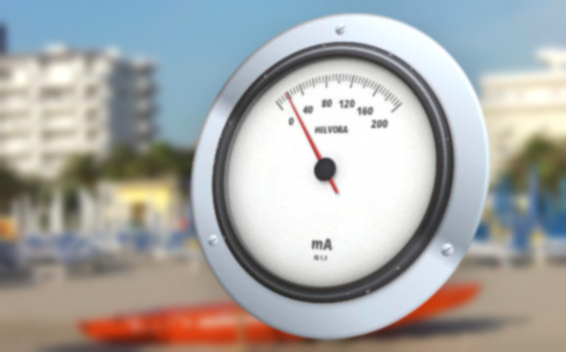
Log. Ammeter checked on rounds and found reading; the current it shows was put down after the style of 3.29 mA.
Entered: 20 mA
